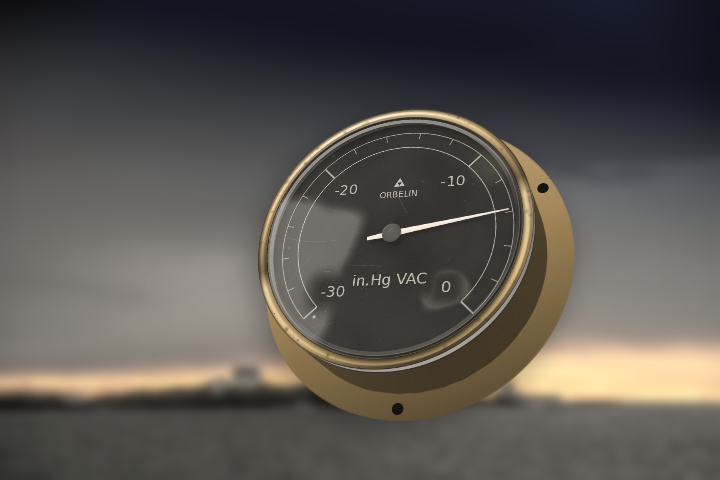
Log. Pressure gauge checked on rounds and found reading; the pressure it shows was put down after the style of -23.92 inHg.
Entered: -6 inHg
